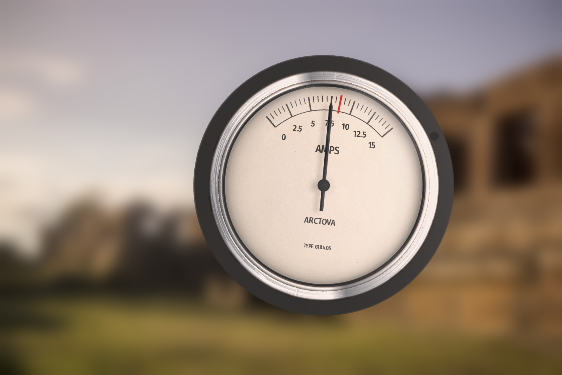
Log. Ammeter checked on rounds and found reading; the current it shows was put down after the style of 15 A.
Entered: 7.5 A
